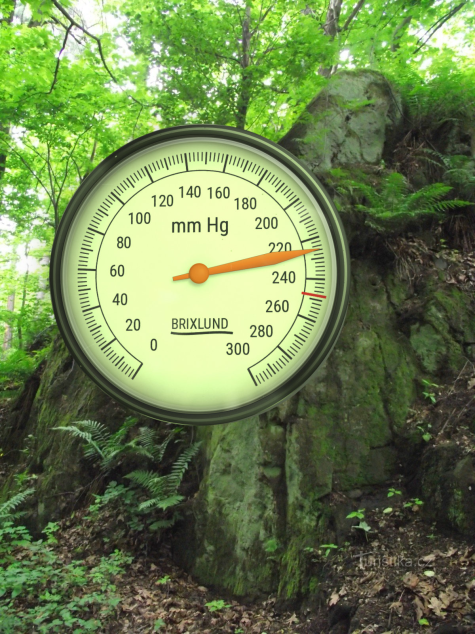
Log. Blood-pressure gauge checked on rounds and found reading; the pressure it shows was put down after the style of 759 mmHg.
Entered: 226 mmHg
